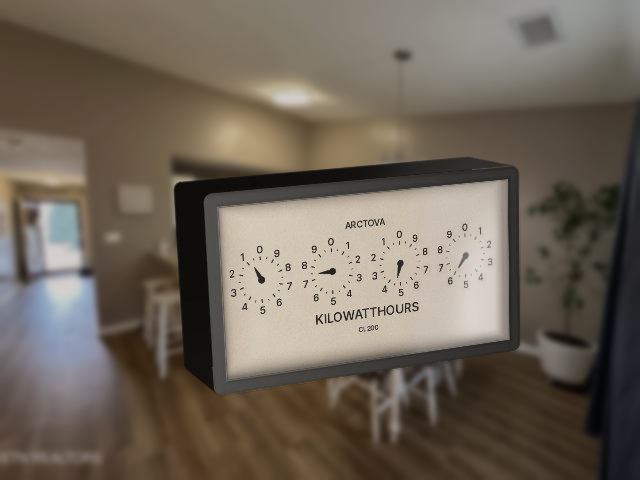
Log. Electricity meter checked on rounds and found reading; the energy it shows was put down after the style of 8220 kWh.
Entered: 746 kWh
